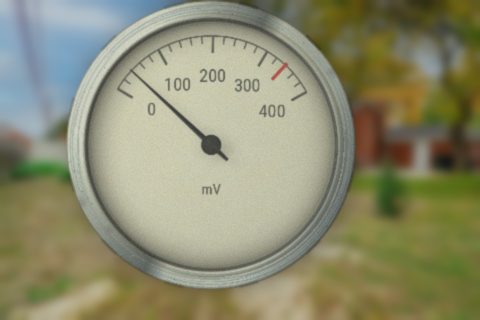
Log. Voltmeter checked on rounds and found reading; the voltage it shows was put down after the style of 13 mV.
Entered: 40 mV
